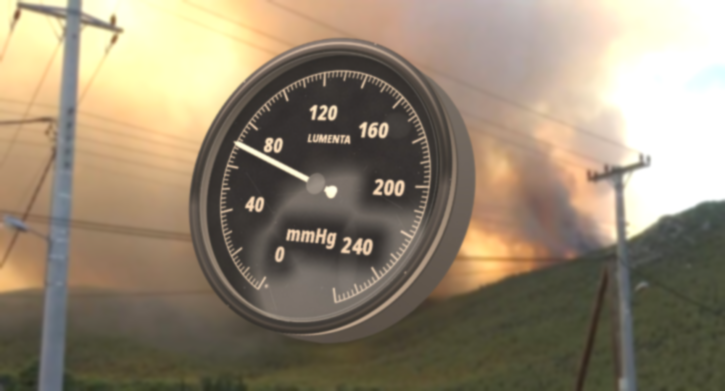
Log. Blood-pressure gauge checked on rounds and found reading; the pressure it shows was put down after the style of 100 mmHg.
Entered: 70 mmHg
